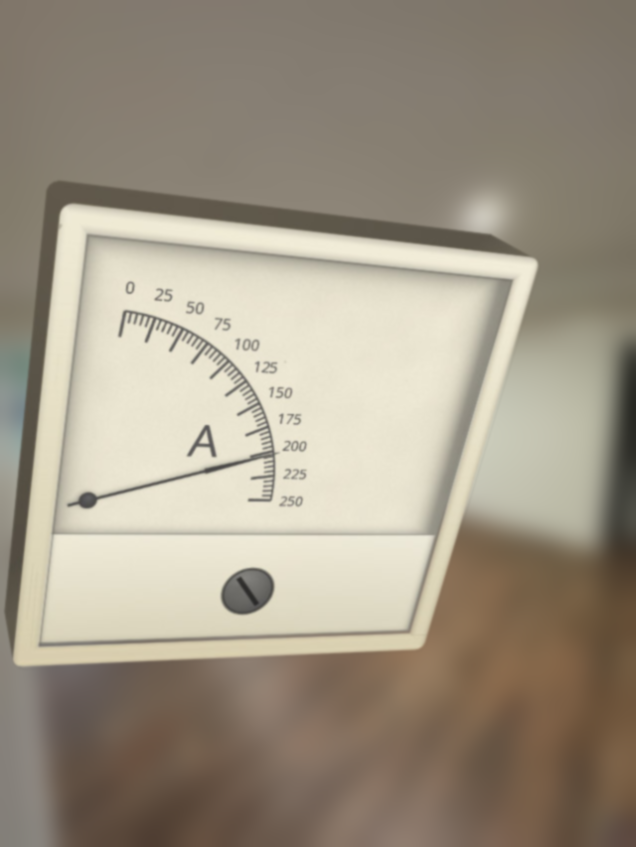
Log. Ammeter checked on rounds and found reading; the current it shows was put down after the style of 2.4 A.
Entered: 200 A
